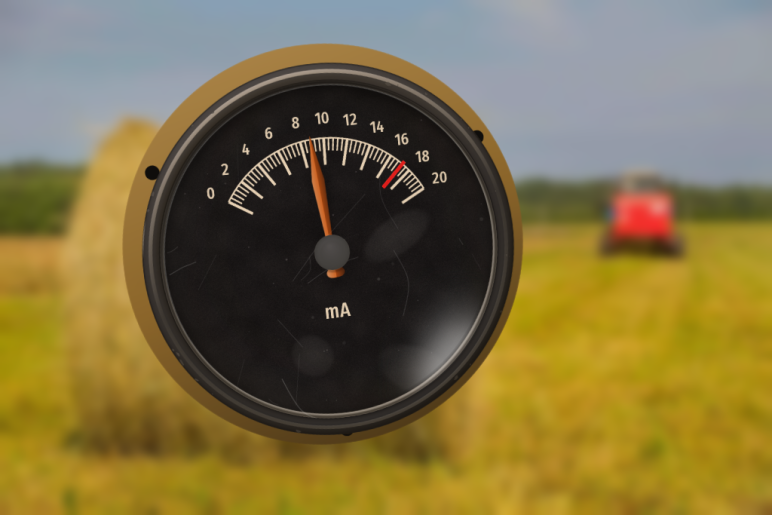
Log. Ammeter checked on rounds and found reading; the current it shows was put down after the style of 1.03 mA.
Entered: 8.8 mA
